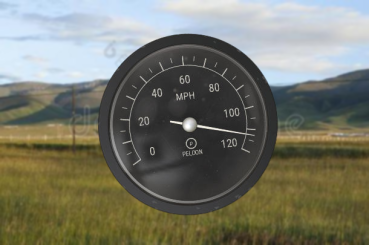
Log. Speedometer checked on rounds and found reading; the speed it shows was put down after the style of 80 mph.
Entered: 112.5 mph
